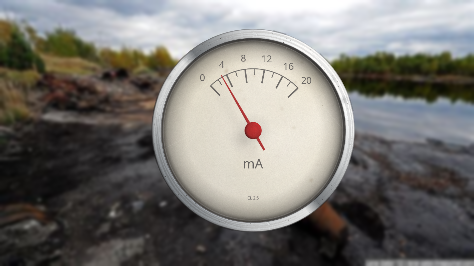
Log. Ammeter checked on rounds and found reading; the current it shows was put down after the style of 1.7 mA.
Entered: 3 mA
